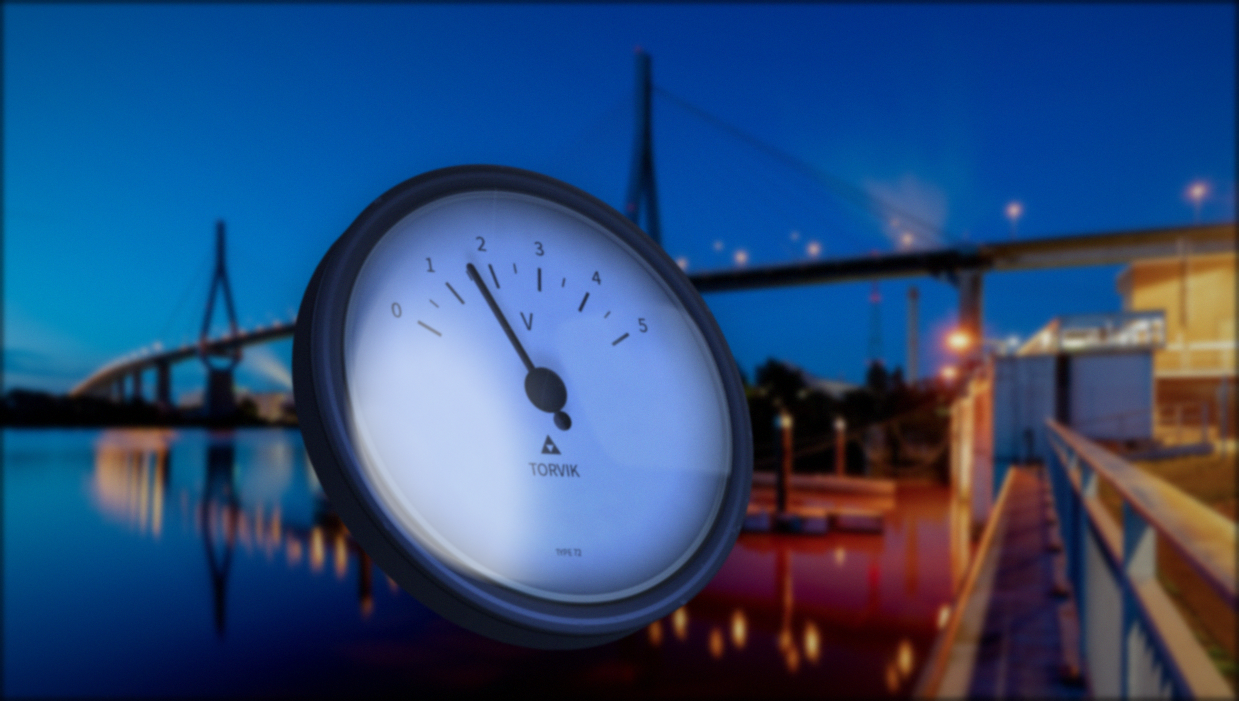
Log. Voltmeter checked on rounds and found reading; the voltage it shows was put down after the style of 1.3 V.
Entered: 1.5 V
